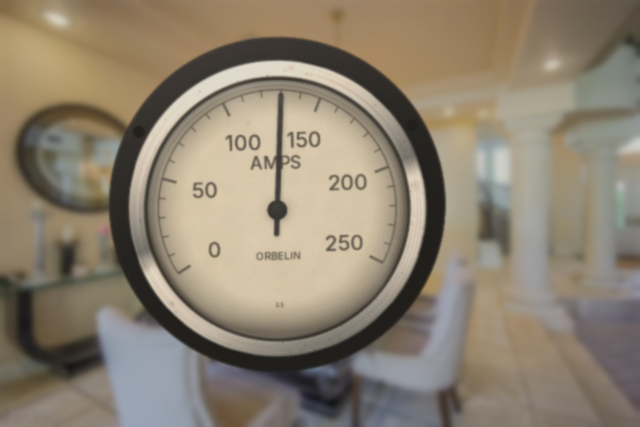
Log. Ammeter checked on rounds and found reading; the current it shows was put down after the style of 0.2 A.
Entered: 130 A
